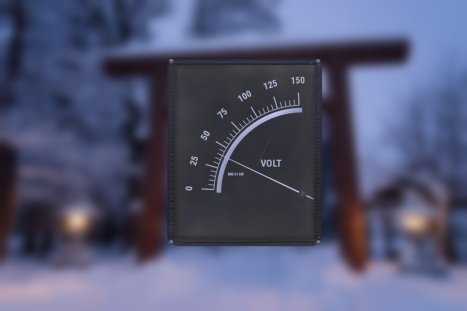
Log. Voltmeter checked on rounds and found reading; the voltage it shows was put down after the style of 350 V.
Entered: 40 V
